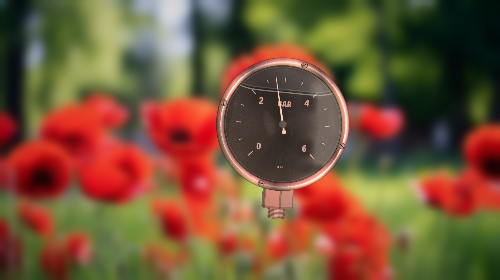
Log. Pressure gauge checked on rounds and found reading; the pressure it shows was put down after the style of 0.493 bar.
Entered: 2.75 bar
